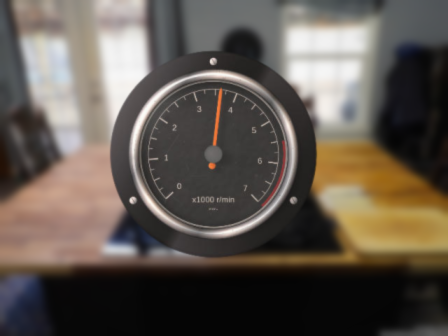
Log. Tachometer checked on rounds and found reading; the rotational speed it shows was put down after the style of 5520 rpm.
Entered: 3625 rpm
